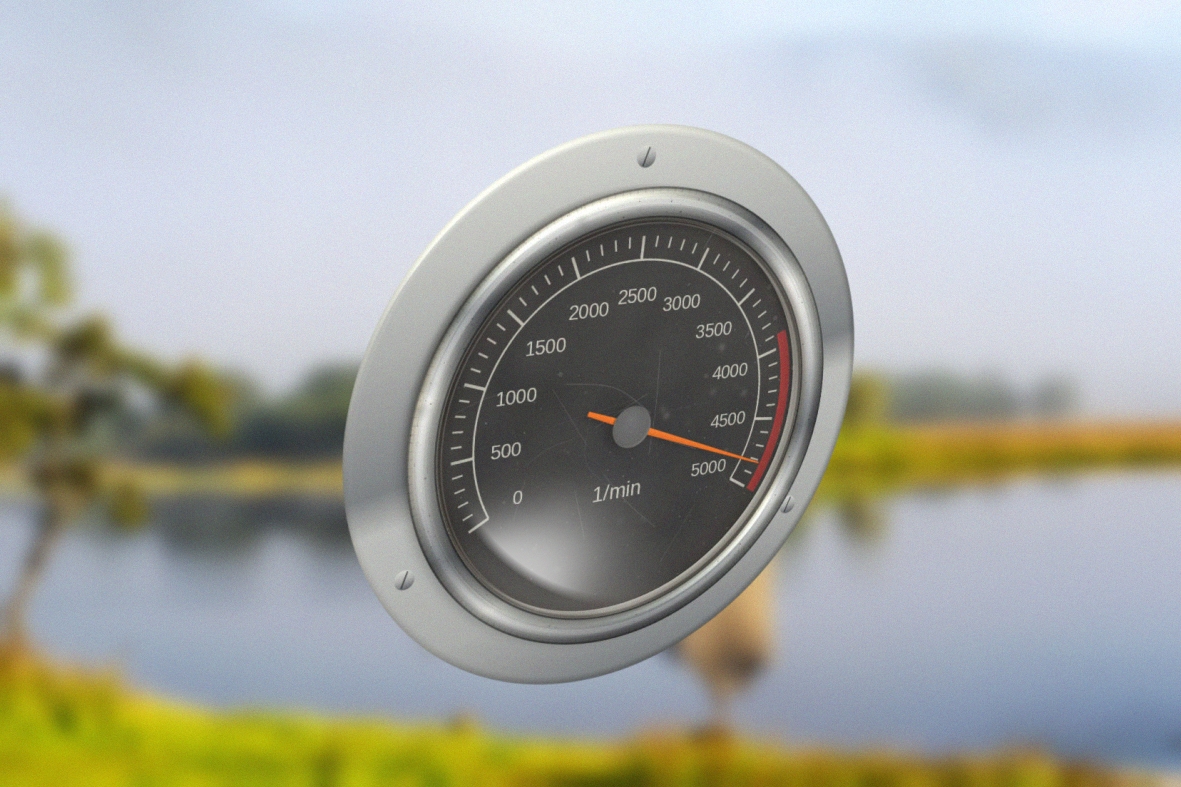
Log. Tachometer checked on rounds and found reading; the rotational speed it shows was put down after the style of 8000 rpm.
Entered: 4800 rpm
